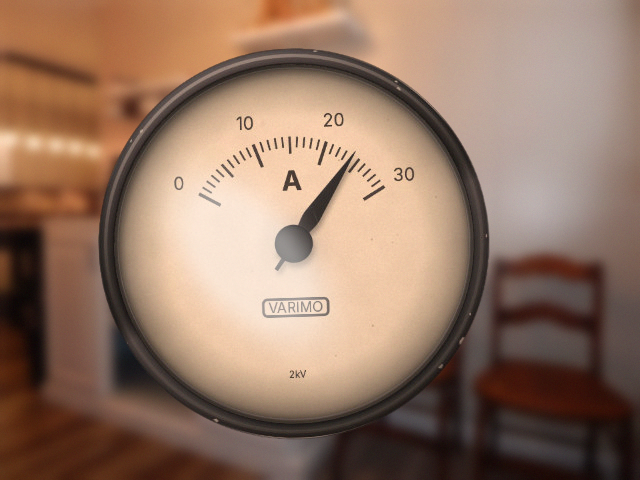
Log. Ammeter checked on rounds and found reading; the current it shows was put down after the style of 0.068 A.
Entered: 24 A
